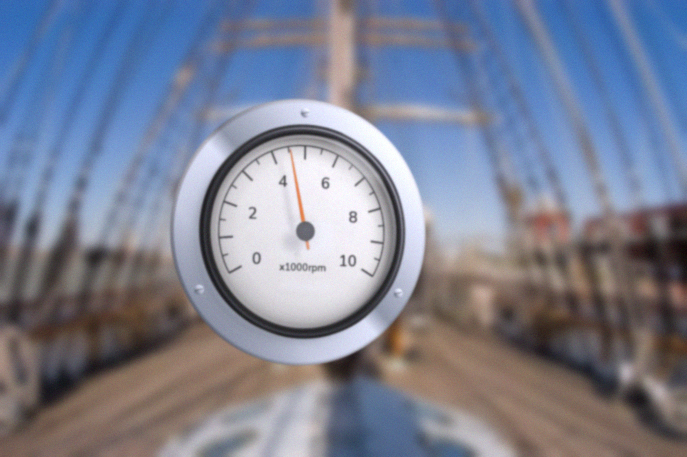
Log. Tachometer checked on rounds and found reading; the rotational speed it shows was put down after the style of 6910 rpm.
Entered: 4500 rpm
